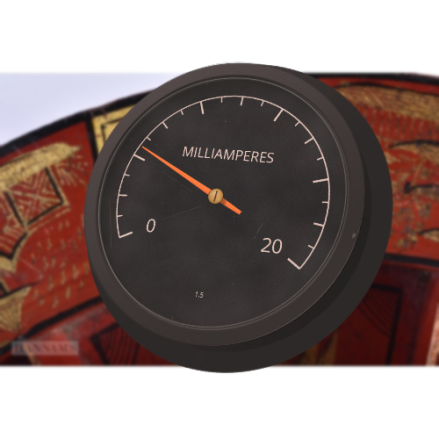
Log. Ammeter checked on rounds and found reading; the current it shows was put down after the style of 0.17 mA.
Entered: 4.5 mA
